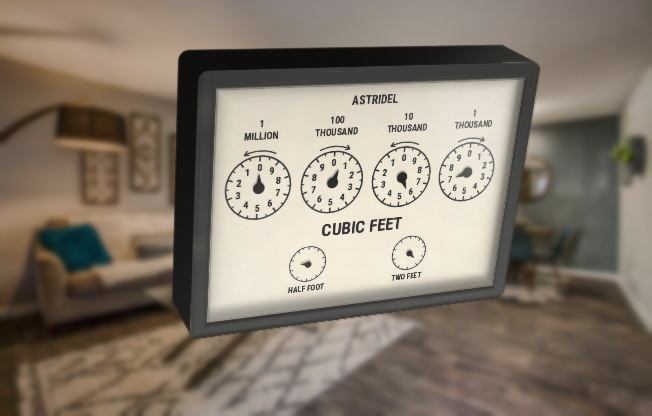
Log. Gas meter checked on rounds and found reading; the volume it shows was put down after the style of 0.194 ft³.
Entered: 5700 ft³
